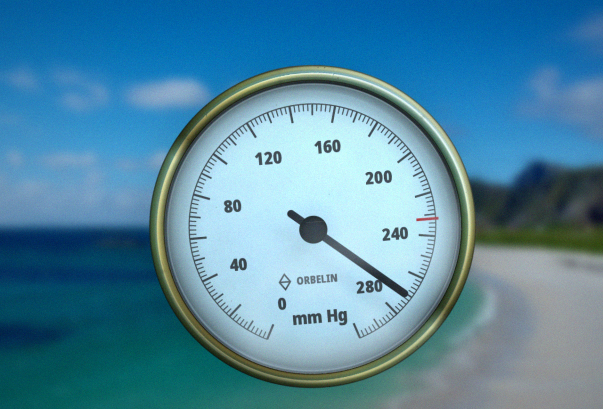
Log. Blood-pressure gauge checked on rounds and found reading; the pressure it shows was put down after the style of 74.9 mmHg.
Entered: 270 mmHg
